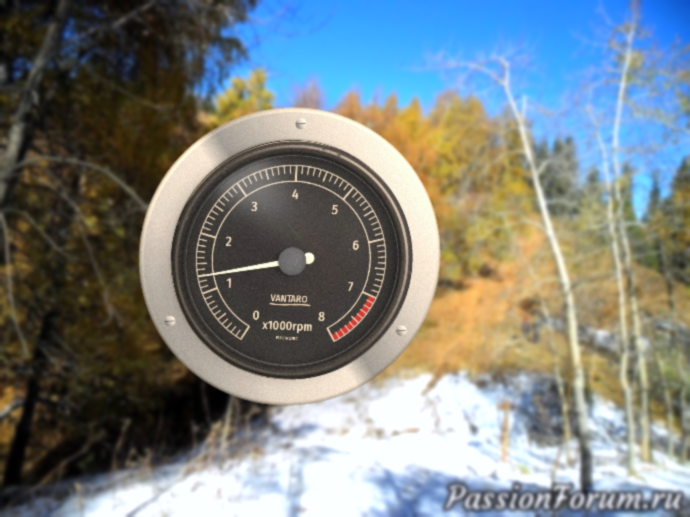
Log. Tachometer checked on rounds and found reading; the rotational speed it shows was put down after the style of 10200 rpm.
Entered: 1300 rpm
